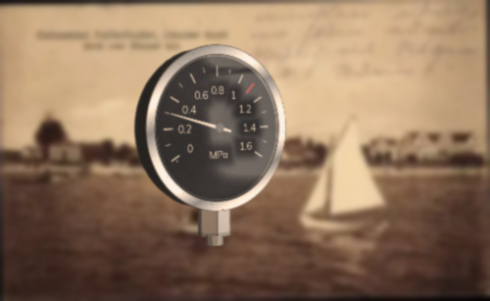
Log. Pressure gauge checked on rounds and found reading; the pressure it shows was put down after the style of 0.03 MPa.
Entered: 0.3 MPa
